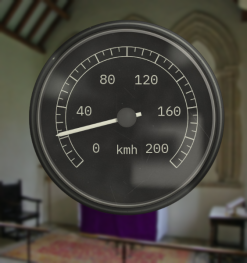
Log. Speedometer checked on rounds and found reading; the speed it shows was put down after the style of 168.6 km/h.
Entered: 22.5 km/h
